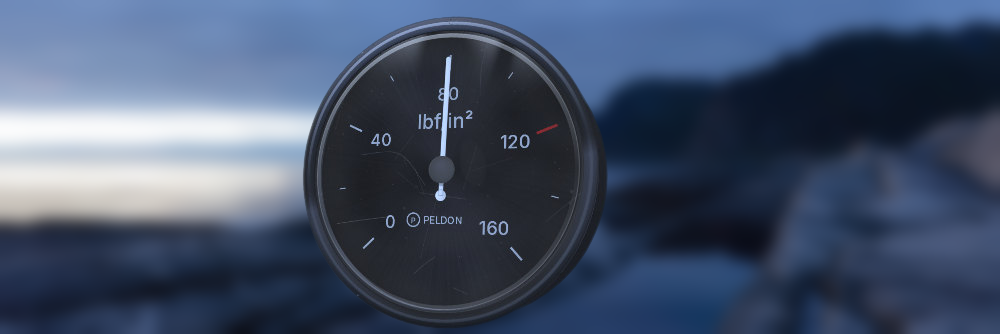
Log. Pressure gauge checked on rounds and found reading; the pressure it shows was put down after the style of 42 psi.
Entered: 80 psi
